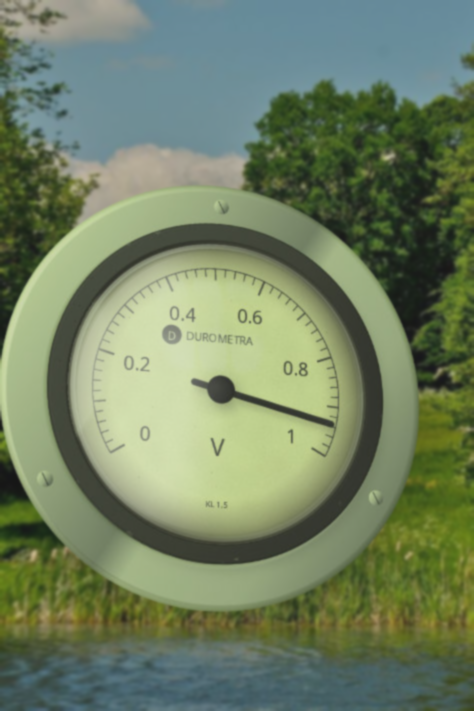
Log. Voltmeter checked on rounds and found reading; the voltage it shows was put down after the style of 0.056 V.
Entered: 0.94 V
